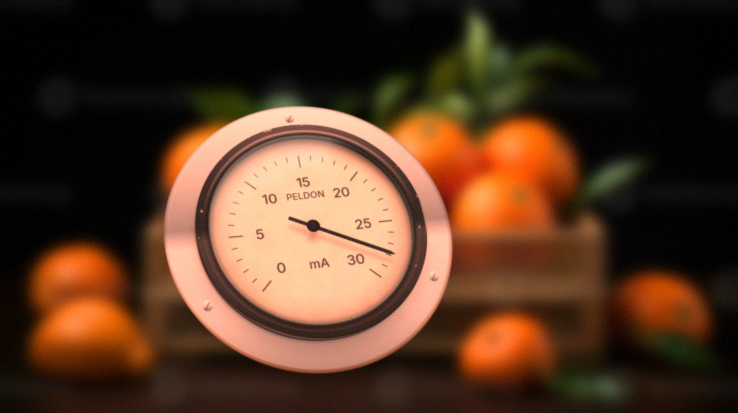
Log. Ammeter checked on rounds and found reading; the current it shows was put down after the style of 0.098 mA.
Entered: 28 mA
